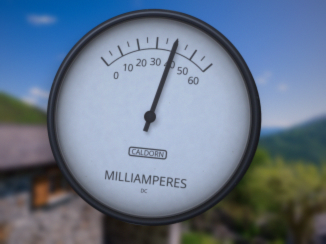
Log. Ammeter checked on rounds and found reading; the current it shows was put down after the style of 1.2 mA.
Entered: 40 mA
